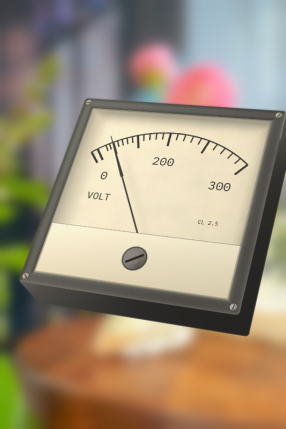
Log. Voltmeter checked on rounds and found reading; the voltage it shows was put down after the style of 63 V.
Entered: 100 V
